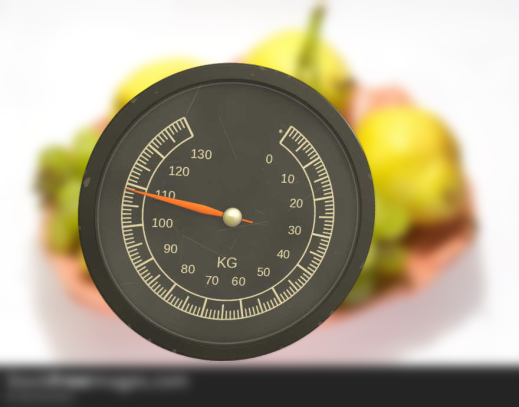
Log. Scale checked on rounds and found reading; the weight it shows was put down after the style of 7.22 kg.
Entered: 109 kg
